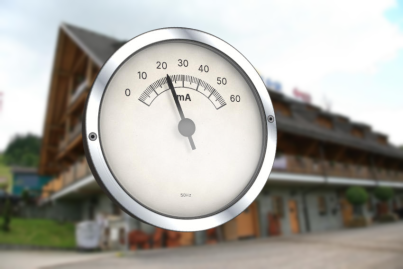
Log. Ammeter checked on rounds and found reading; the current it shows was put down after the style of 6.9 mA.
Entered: 20 mA
